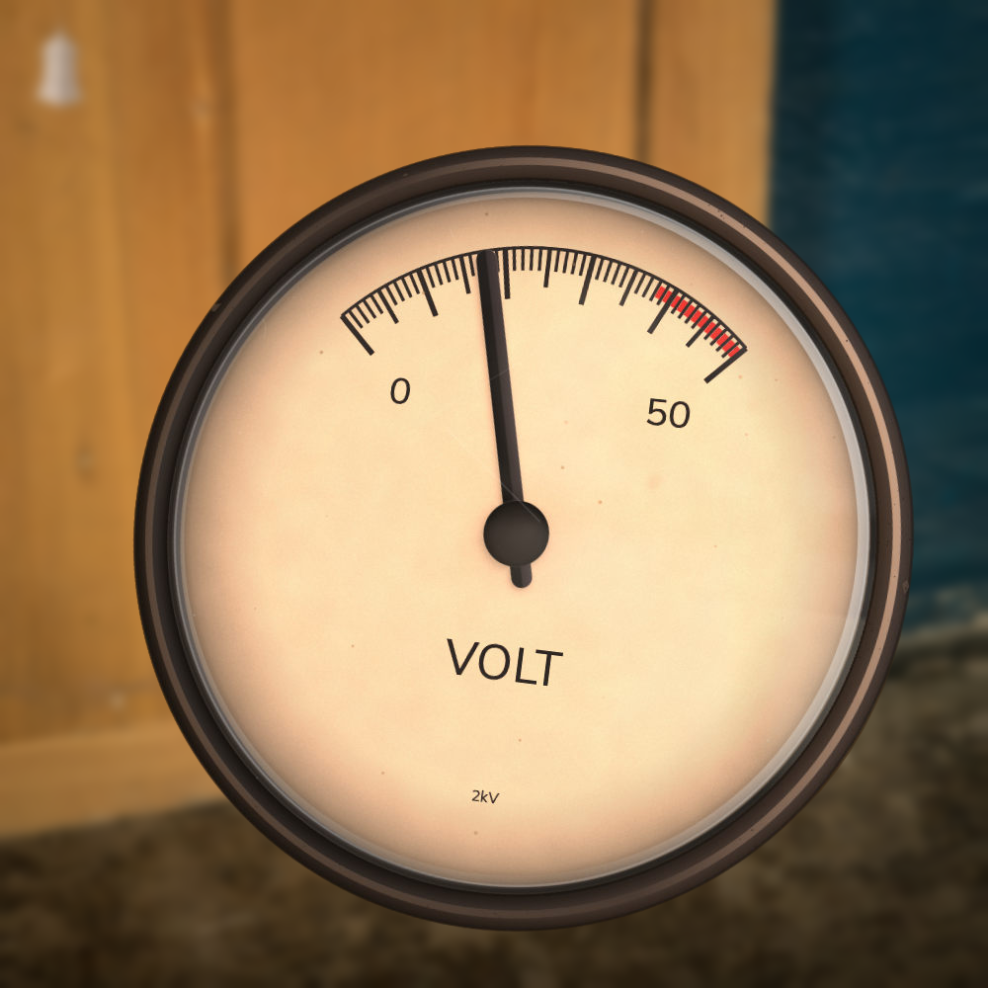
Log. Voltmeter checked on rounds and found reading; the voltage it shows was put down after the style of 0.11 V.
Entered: 18 V
